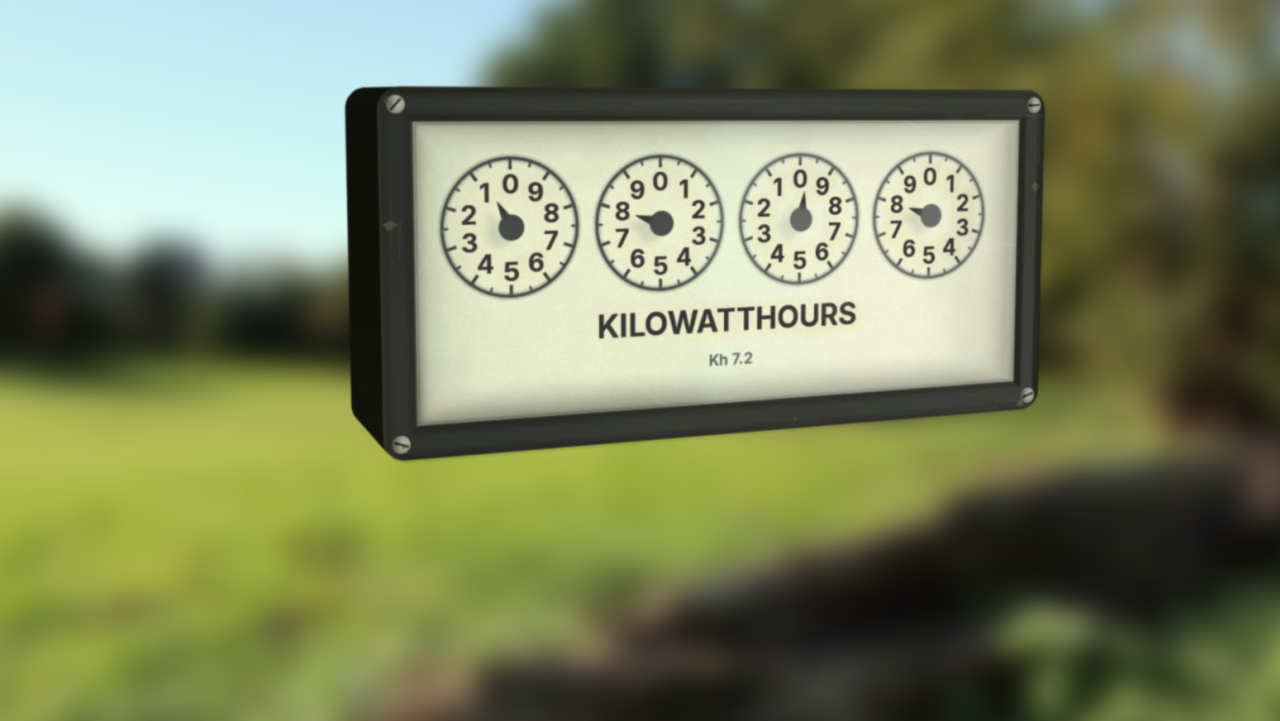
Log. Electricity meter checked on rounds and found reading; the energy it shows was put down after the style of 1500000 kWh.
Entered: 798 kWh
